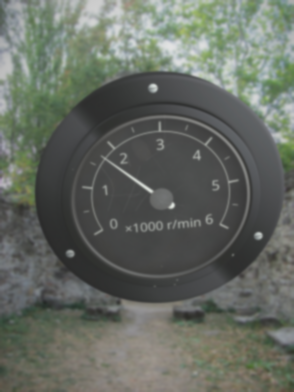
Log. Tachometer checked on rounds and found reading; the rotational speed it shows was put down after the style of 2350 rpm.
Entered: 1750 rpm
